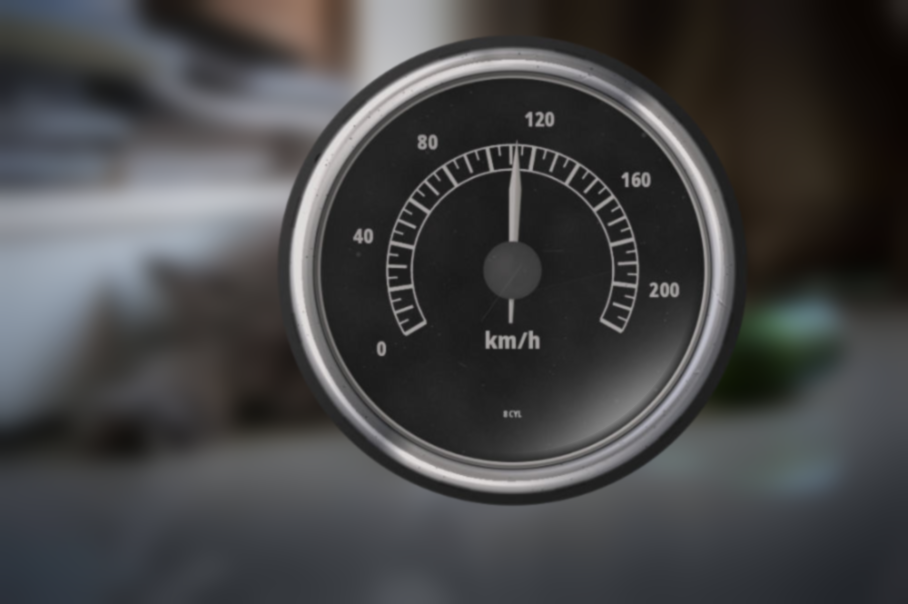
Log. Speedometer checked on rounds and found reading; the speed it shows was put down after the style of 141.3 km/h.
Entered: 112.5 km/h
